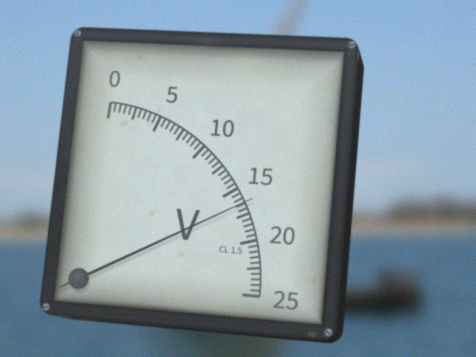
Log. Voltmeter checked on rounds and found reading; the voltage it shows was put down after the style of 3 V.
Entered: 16.5 V
